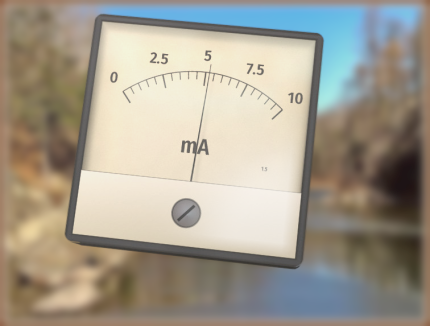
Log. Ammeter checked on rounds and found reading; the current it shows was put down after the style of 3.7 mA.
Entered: 5.25 mA
